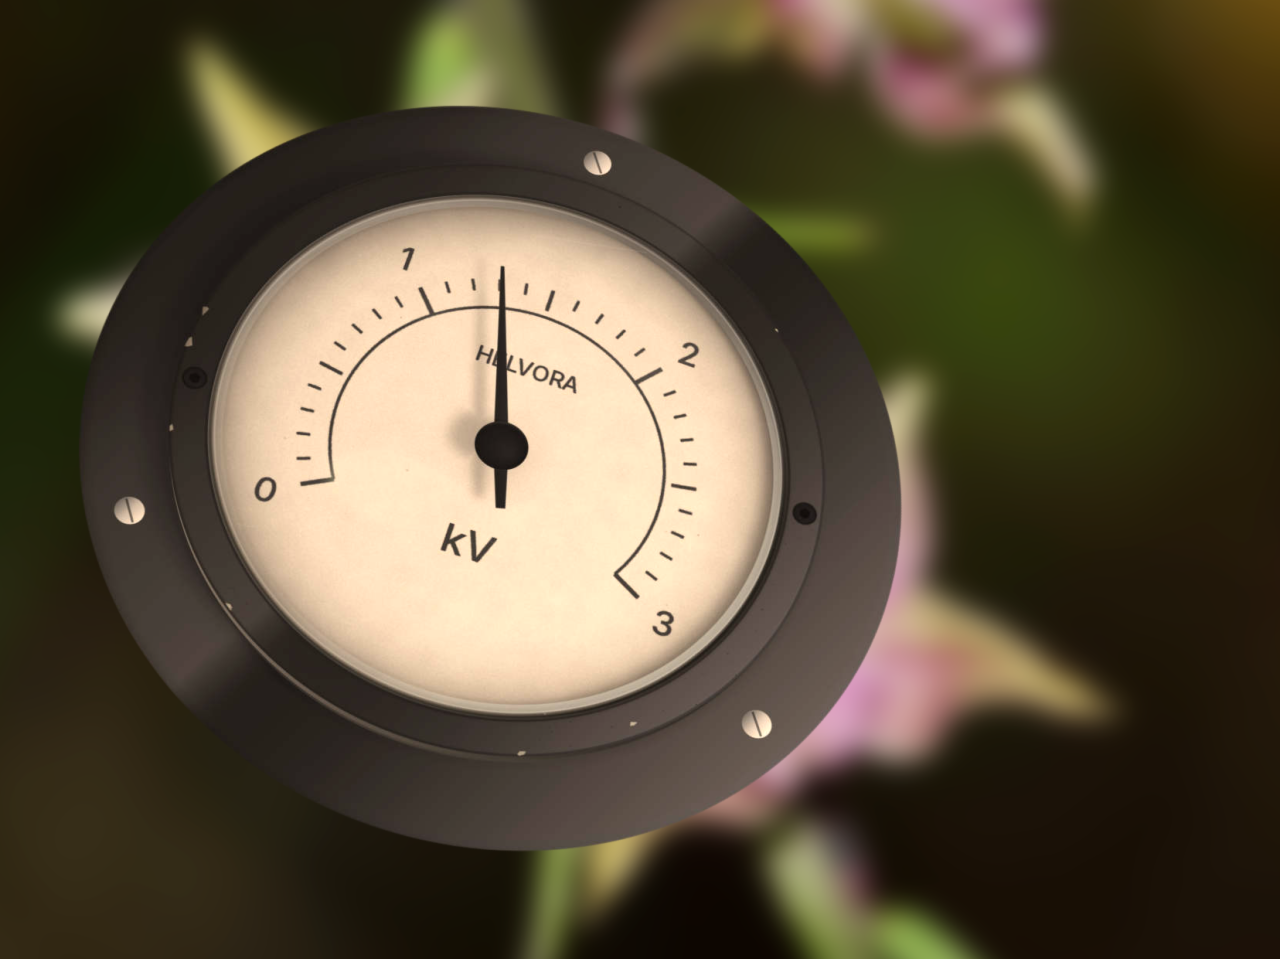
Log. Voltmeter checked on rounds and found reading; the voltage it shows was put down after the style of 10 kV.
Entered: 1.3 kV
